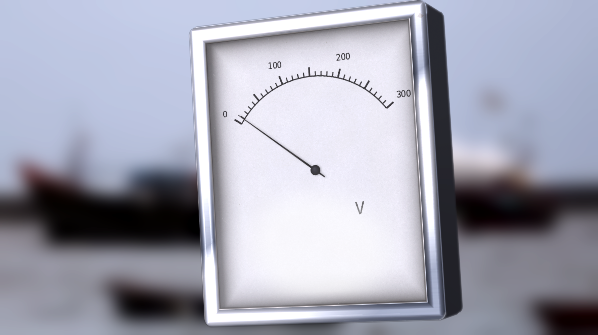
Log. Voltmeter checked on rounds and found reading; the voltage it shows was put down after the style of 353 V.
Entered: 10 V
